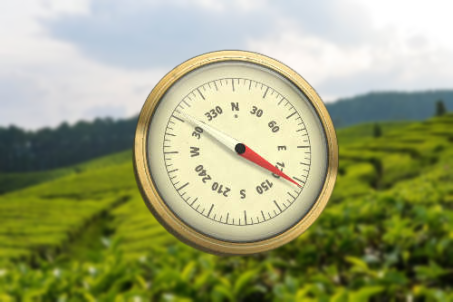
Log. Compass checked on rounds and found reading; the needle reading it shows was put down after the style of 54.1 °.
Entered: 125 °
